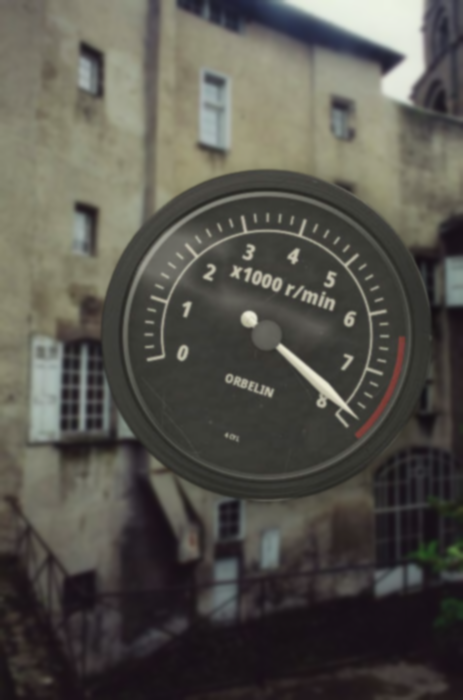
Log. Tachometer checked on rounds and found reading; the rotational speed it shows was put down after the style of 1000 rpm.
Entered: 7800 rpm
